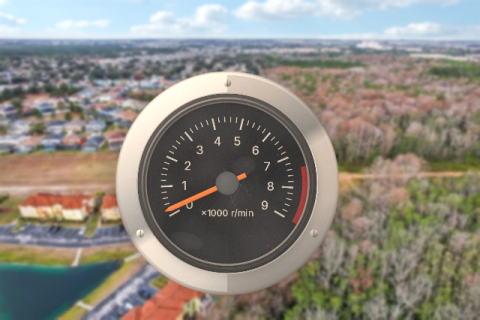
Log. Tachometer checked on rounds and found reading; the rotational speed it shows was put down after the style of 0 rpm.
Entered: 200 rpm
